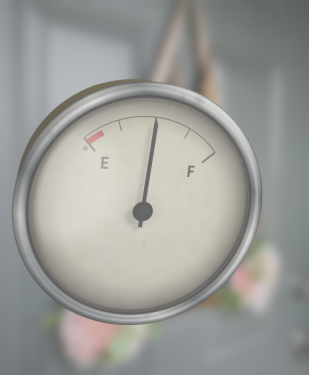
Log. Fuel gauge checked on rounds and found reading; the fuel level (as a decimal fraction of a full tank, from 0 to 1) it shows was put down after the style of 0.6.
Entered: 0.5
